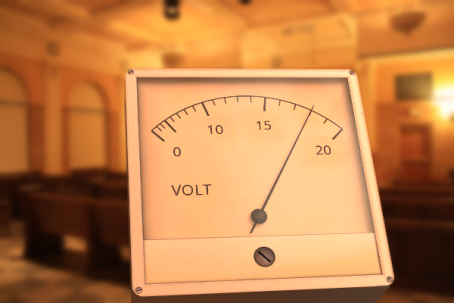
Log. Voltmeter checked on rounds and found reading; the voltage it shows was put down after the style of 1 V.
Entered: 18 V
